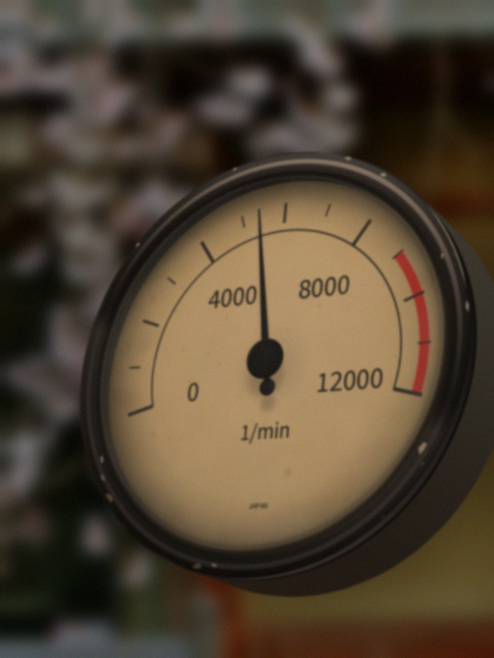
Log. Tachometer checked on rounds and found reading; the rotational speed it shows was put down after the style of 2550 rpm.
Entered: 5500 rpm
